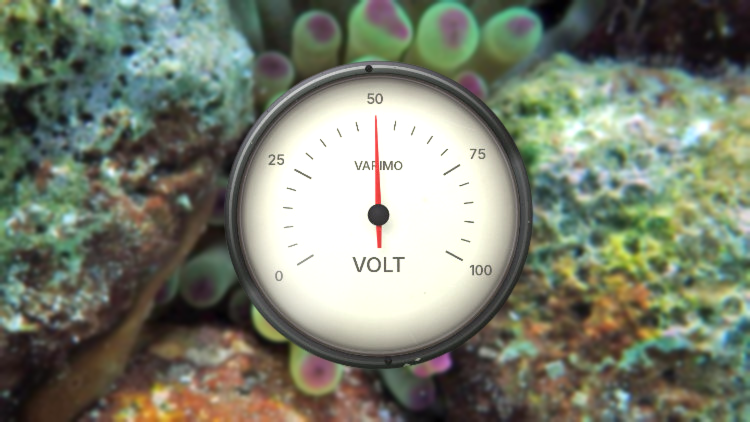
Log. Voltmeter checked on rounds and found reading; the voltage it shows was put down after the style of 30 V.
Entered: 50 V
